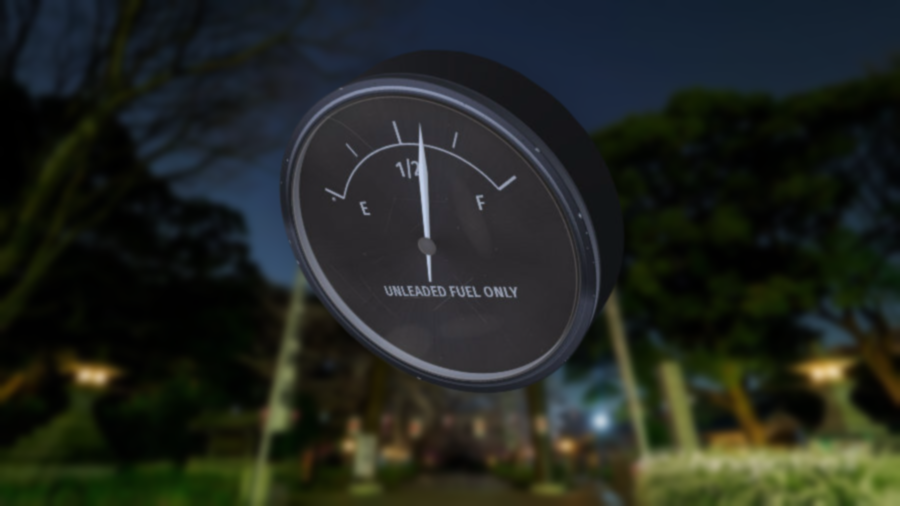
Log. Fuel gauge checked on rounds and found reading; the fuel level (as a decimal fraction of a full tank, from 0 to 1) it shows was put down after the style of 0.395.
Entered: 0.625
